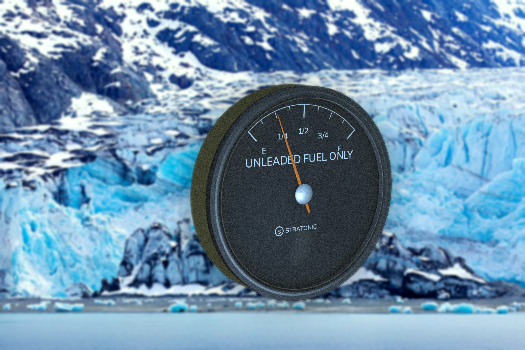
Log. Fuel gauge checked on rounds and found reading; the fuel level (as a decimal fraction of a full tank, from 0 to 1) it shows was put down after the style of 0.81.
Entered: 0.25
